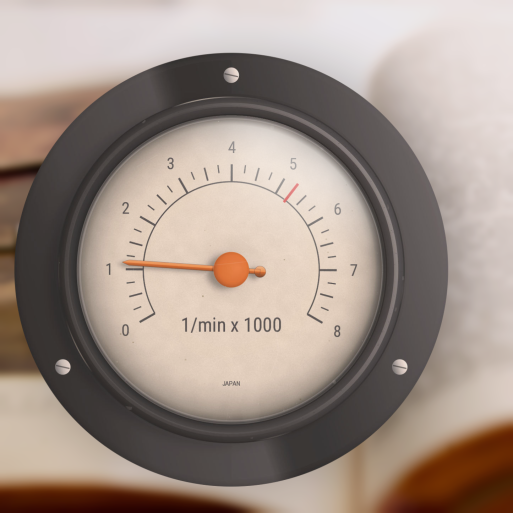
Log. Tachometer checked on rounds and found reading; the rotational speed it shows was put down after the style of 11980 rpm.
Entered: 1125 rpm
